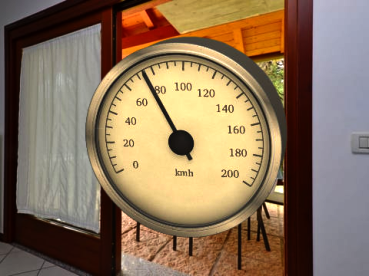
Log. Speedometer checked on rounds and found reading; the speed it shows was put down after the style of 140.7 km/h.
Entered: 75 km/h
